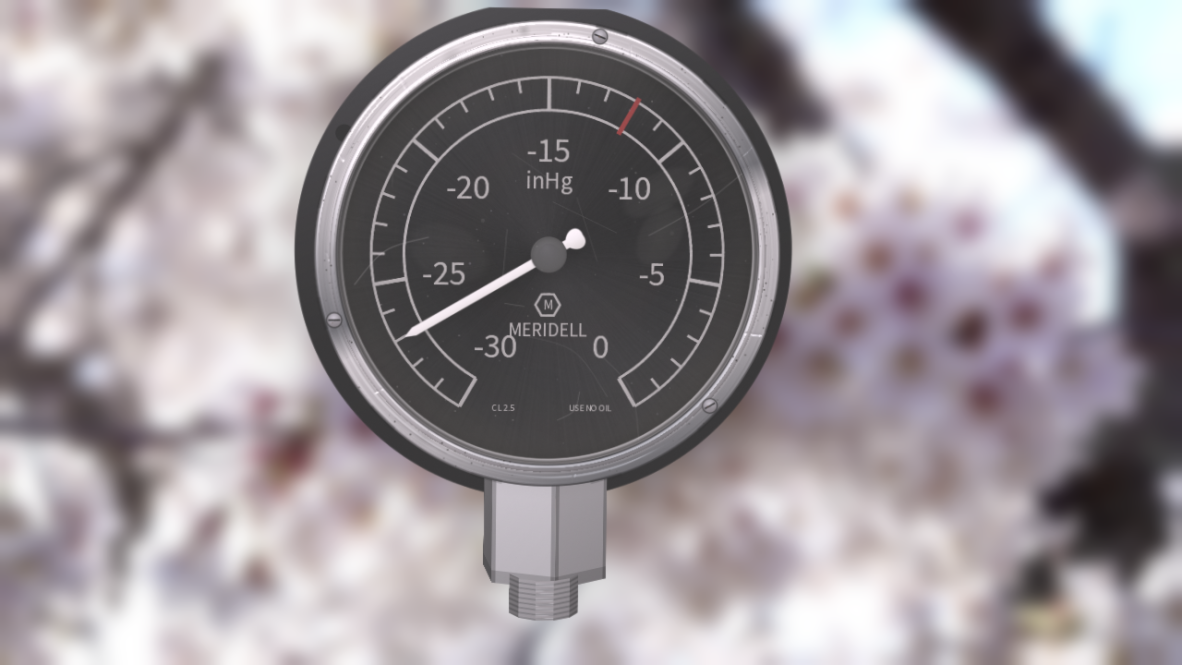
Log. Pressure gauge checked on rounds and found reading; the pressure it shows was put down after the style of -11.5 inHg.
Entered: -27 inHg
